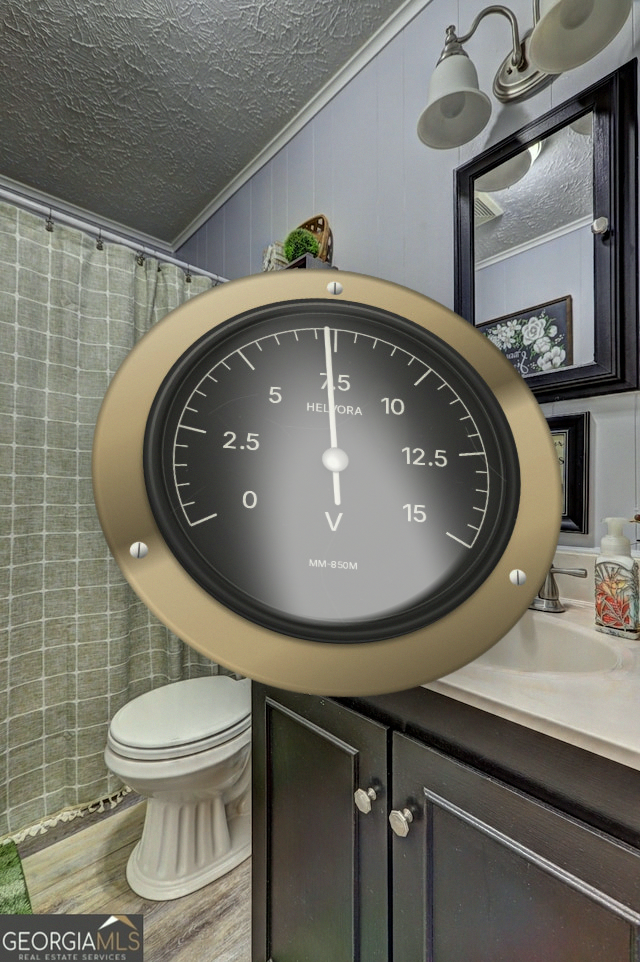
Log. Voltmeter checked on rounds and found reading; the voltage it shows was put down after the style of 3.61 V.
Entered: 7.25 V
